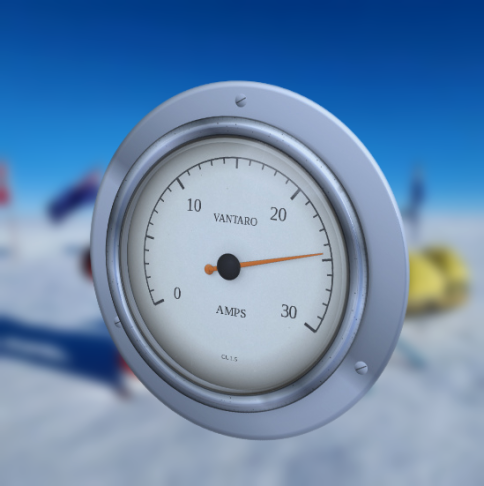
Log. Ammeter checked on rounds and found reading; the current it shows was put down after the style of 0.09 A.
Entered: 24.5 A
